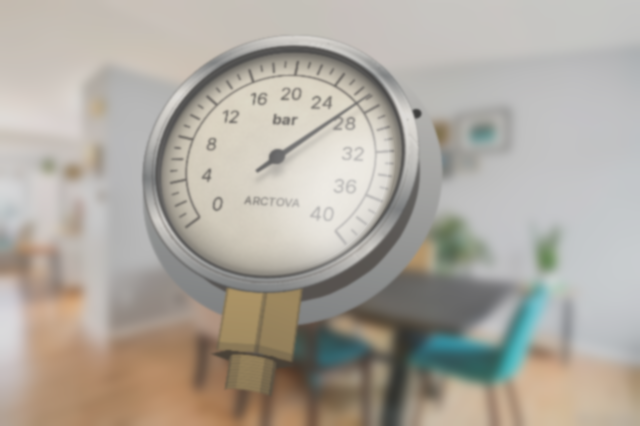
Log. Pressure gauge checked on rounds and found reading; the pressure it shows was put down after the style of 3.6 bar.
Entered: 27 bar
